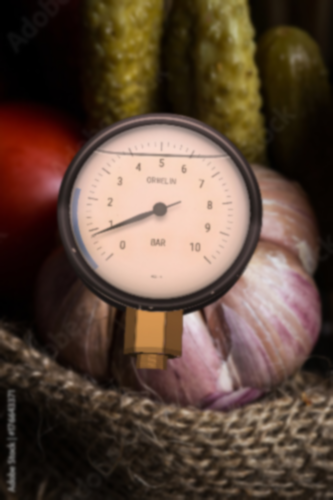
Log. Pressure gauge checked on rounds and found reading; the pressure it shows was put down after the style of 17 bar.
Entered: 0.8 bar
